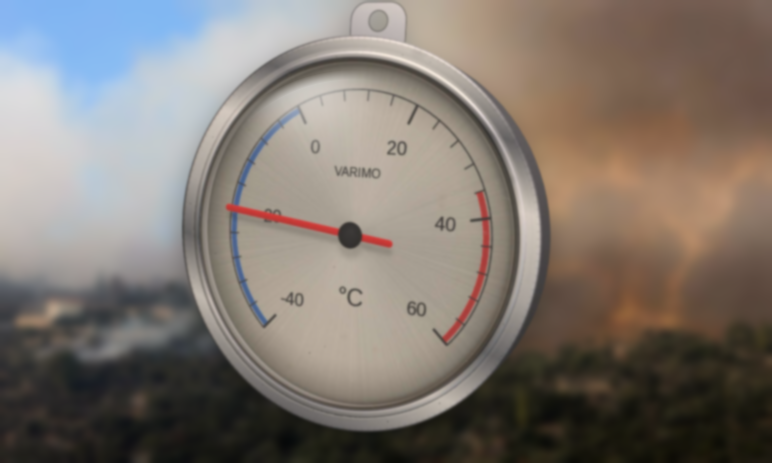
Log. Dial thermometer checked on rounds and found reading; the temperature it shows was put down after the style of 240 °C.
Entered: -20 °C
